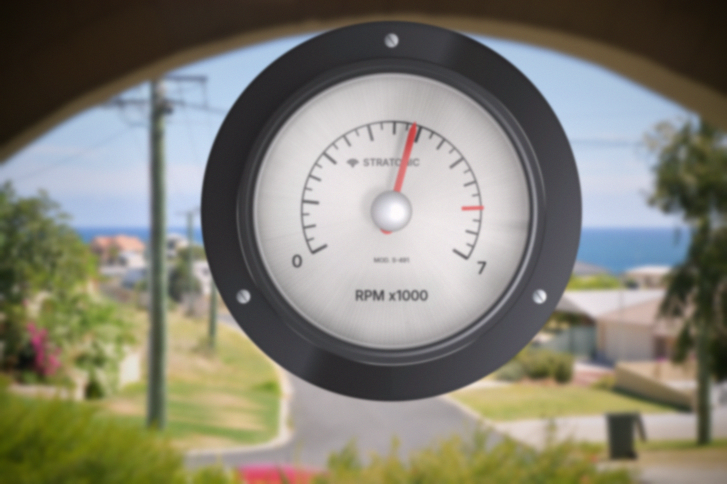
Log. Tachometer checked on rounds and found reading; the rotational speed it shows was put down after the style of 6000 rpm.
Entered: 3875 rpm
